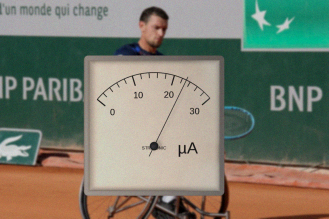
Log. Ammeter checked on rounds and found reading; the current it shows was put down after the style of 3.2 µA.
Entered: 23 µA
